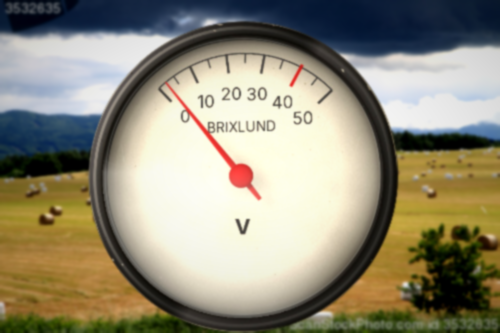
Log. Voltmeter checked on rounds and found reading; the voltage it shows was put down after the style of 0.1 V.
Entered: 2.5 V
